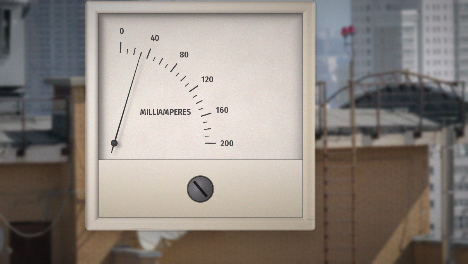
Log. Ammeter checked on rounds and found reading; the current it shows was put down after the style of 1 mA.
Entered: 30 mA
